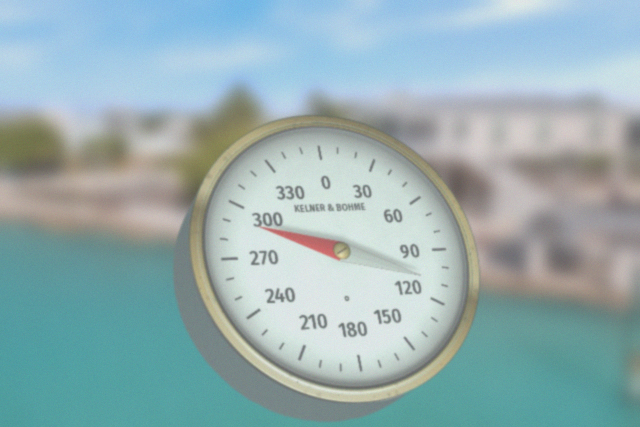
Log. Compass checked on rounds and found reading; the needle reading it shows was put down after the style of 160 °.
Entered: 290 °
